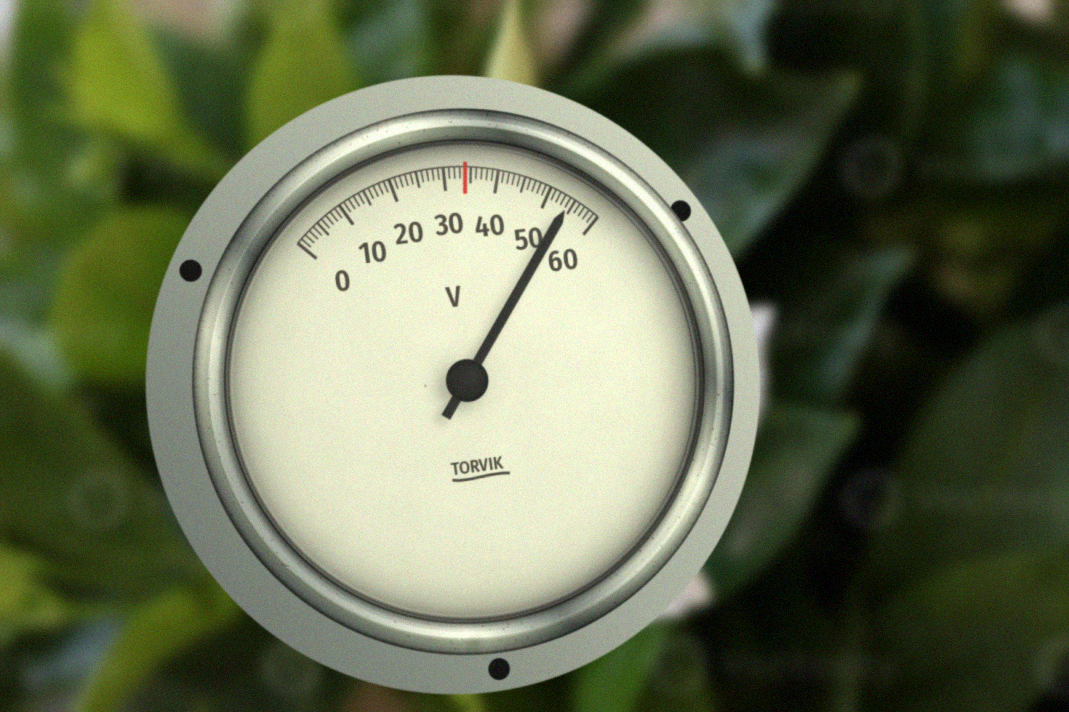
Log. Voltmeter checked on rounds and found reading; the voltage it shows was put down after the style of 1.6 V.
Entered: 54 V
